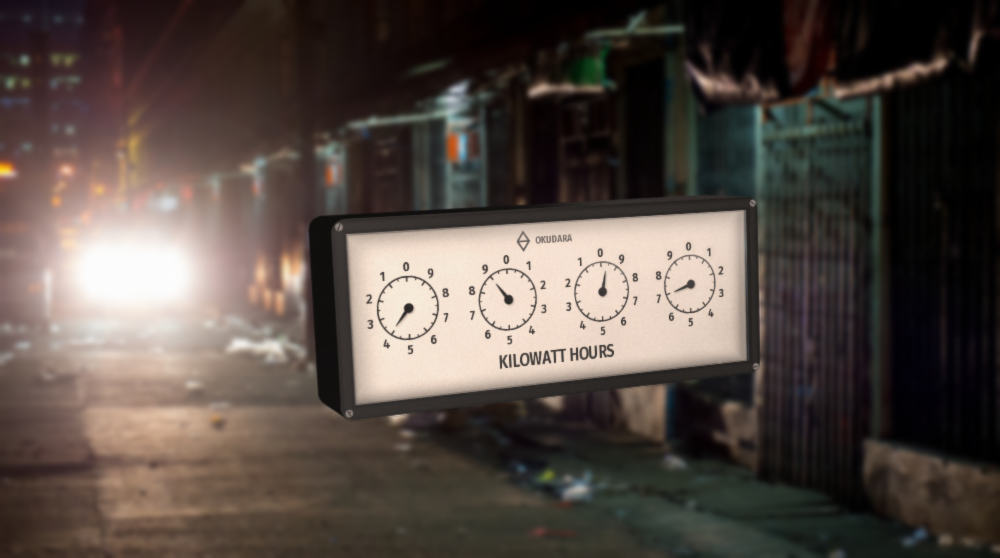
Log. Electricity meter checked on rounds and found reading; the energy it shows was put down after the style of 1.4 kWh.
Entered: 3897 kWh
